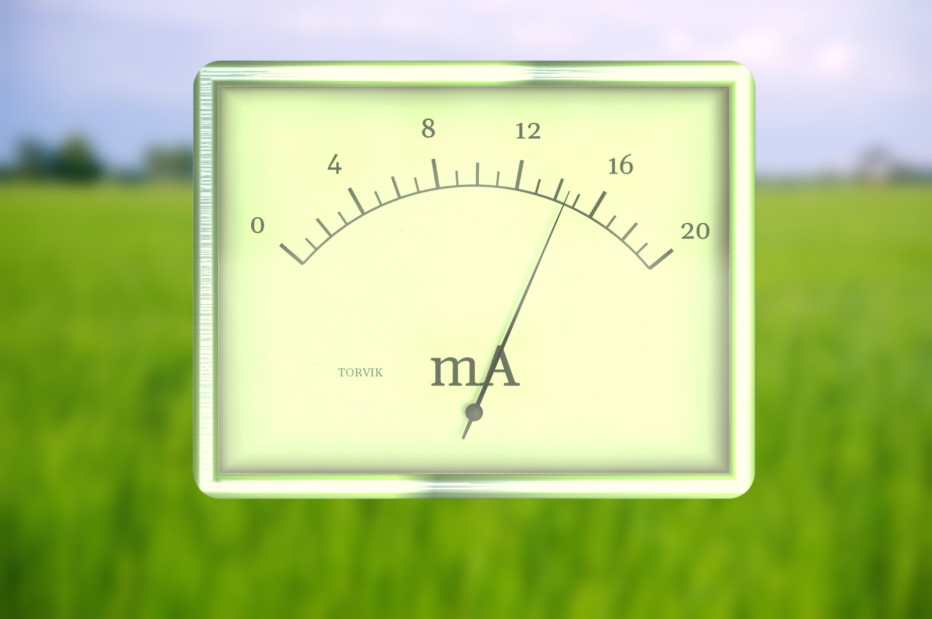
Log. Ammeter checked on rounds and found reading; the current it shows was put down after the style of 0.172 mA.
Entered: 14.5 mA
